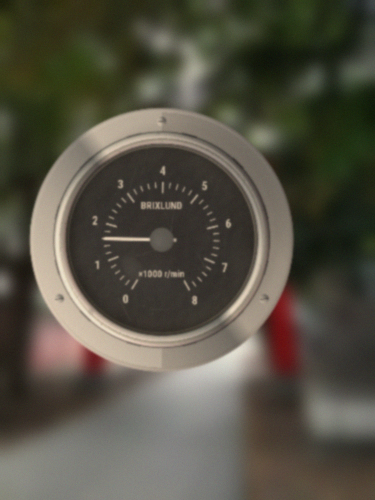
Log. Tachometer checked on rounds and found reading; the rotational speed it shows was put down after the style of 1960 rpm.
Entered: 1600 rpm
